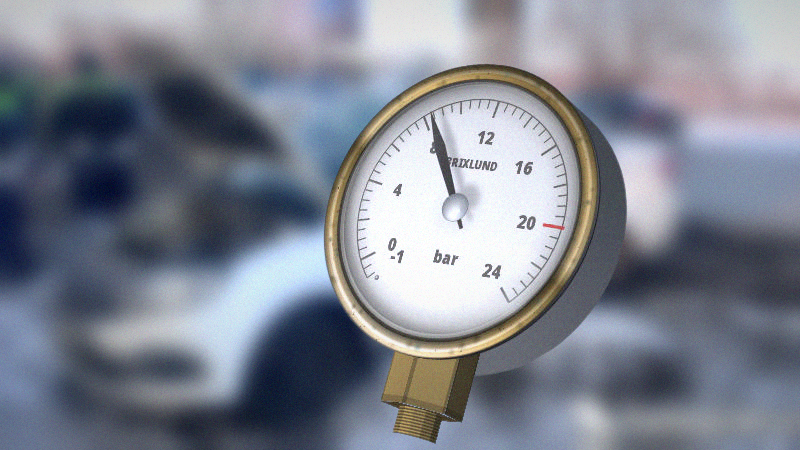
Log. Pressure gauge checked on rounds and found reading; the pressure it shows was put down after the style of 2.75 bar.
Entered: 8.5 bar
